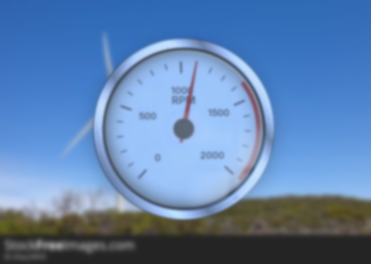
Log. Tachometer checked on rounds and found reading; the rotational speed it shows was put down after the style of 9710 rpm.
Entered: 1100 rpm
